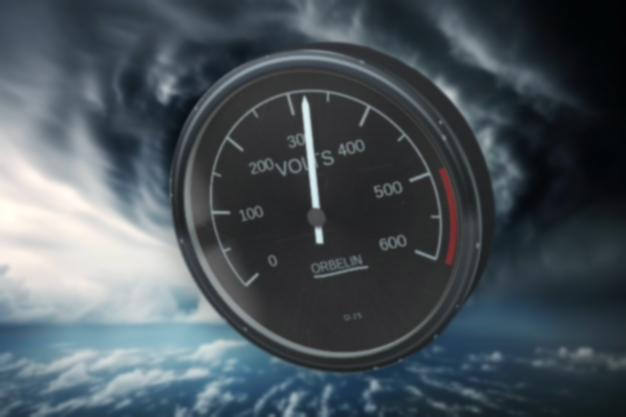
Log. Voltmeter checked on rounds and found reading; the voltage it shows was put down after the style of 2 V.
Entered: 325 V
